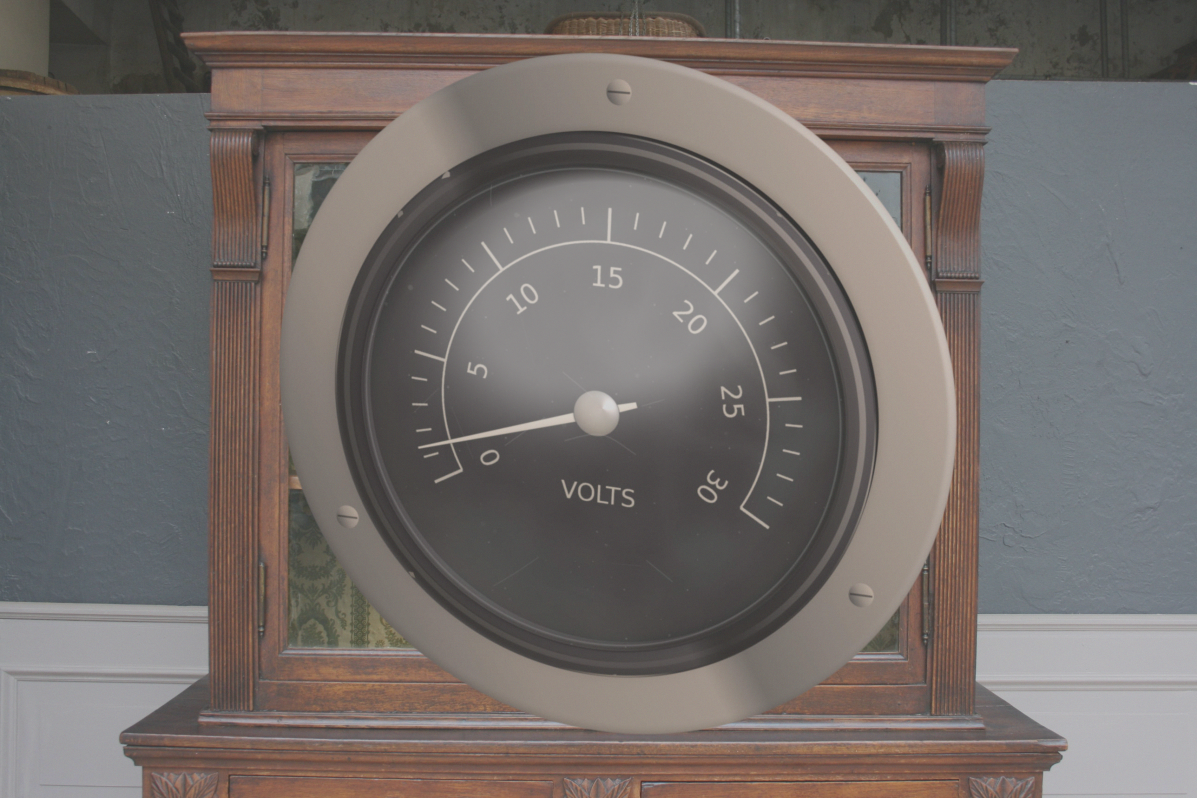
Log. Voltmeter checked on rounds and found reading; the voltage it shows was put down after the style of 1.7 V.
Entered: 1.5 V
